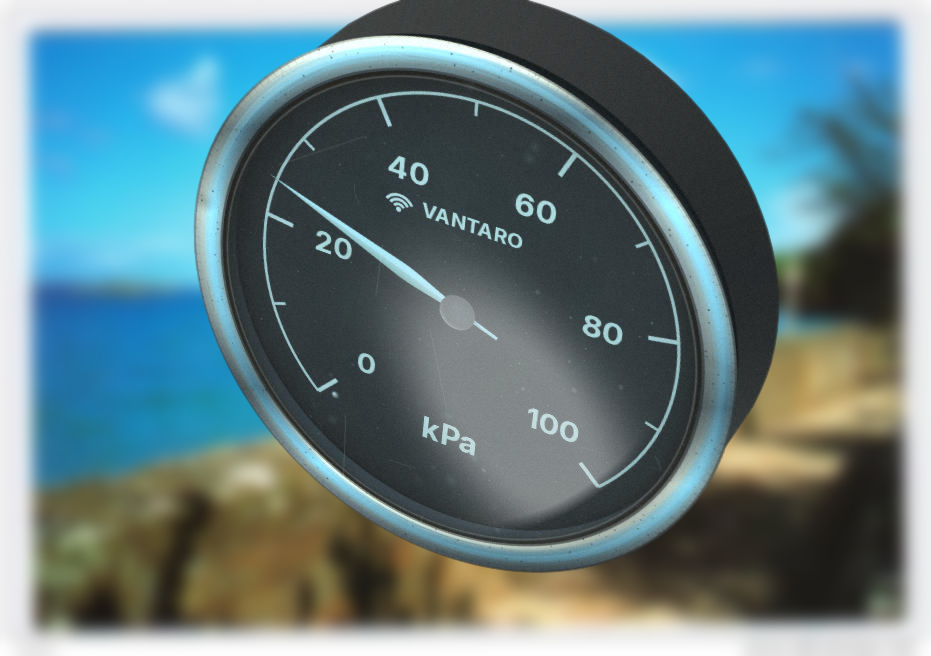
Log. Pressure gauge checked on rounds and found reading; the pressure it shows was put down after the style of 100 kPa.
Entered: 25 kPa
